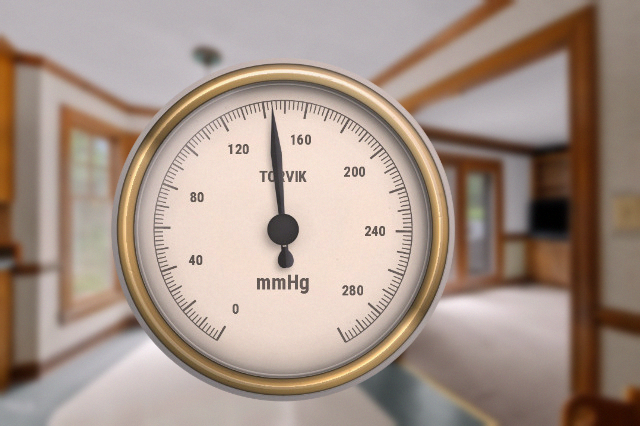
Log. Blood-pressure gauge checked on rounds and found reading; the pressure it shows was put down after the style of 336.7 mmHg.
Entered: 144 mmHg
